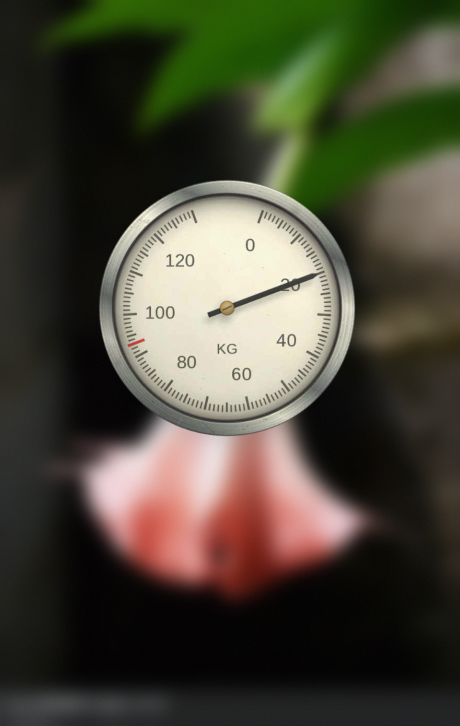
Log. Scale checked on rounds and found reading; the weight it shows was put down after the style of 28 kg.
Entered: 20 kg
